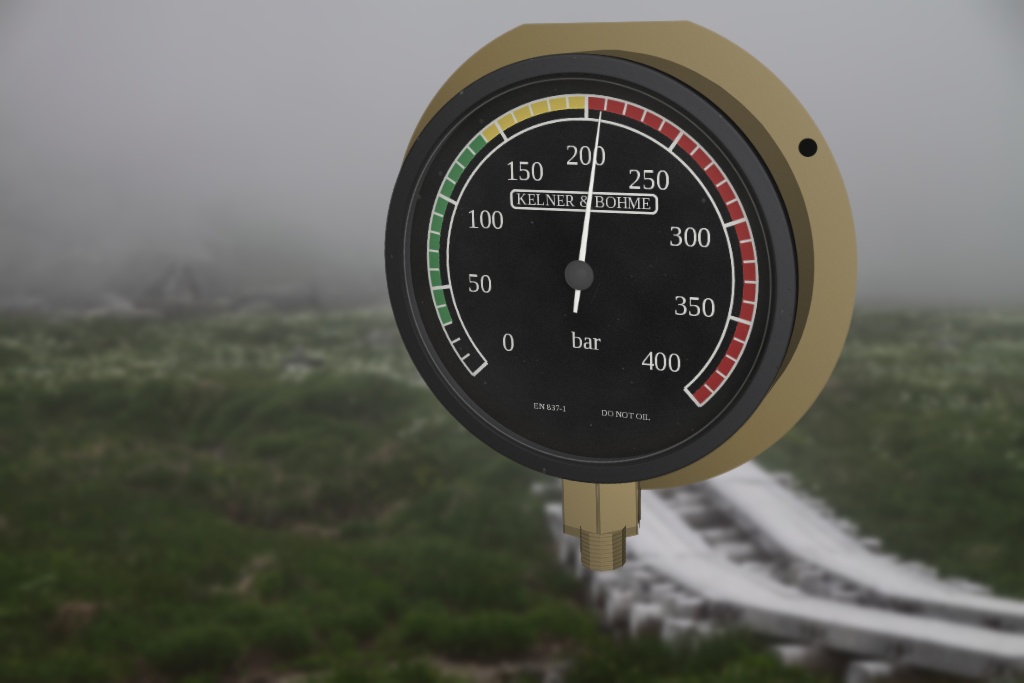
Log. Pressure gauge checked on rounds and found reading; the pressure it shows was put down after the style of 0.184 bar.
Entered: 210 bar
